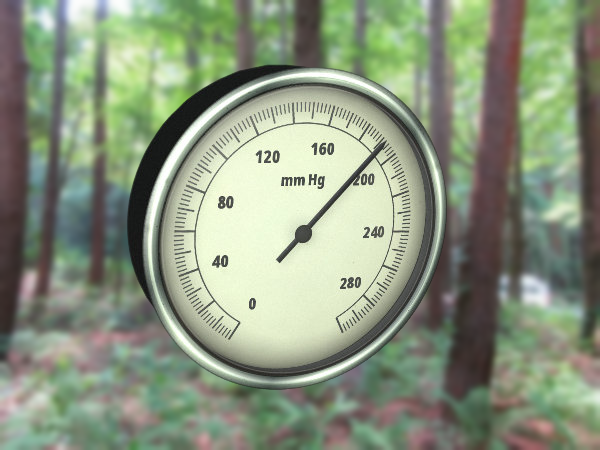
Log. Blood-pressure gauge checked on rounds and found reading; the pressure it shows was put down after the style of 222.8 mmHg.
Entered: 190 mmHg
